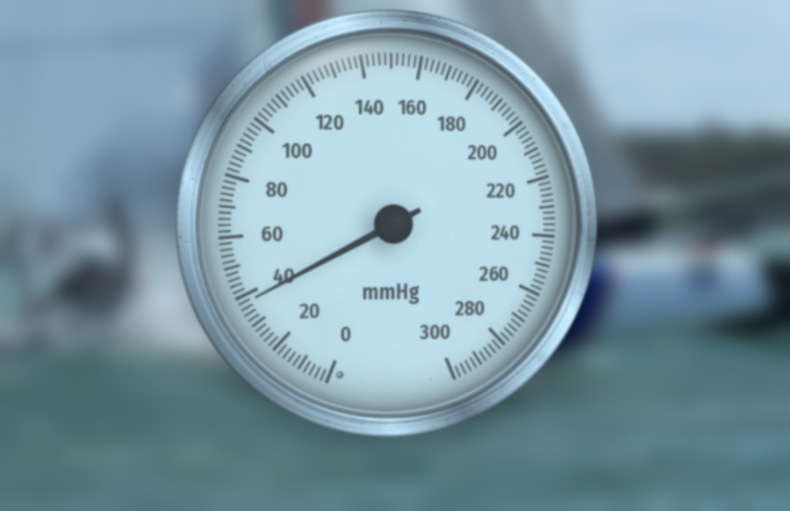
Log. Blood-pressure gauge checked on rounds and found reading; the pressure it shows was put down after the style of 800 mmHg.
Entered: 38 mmHg
